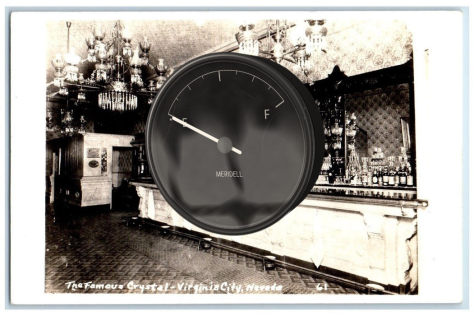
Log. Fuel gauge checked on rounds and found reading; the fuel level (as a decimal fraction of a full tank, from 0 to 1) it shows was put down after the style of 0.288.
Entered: 0
